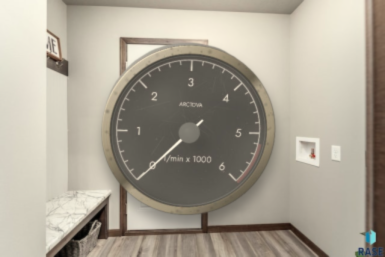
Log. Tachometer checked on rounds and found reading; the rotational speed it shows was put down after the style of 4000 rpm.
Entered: 0 rpm
